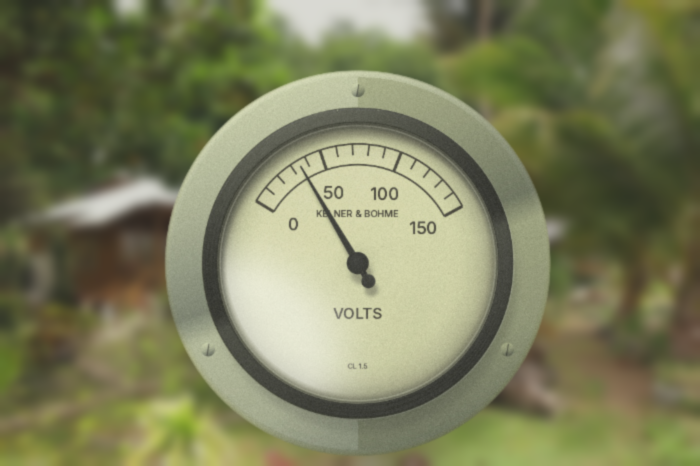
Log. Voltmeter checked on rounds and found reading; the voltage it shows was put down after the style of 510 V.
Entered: 35 V
